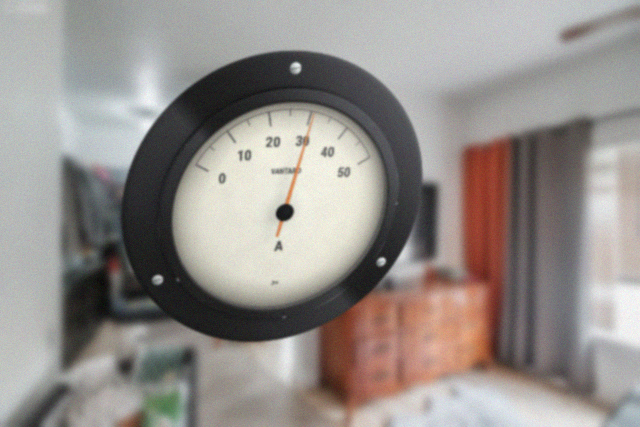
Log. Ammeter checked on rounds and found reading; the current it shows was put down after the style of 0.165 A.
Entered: 30 A
